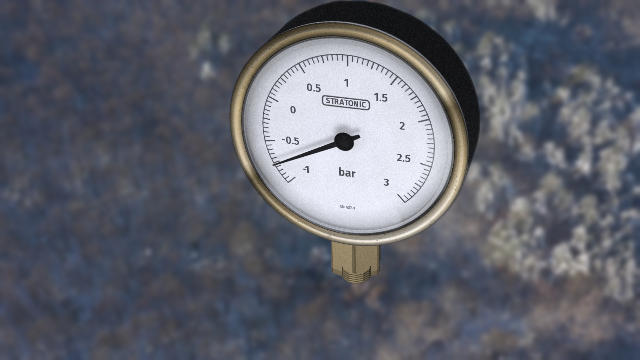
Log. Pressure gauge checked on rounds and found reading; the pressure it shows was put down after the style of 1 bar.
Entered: -0.75 bar
